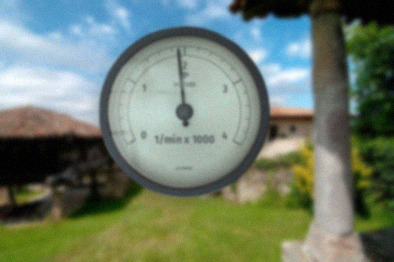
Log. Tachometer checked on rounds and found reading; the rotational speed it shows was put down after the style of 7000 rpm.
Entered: 1900 rpm
